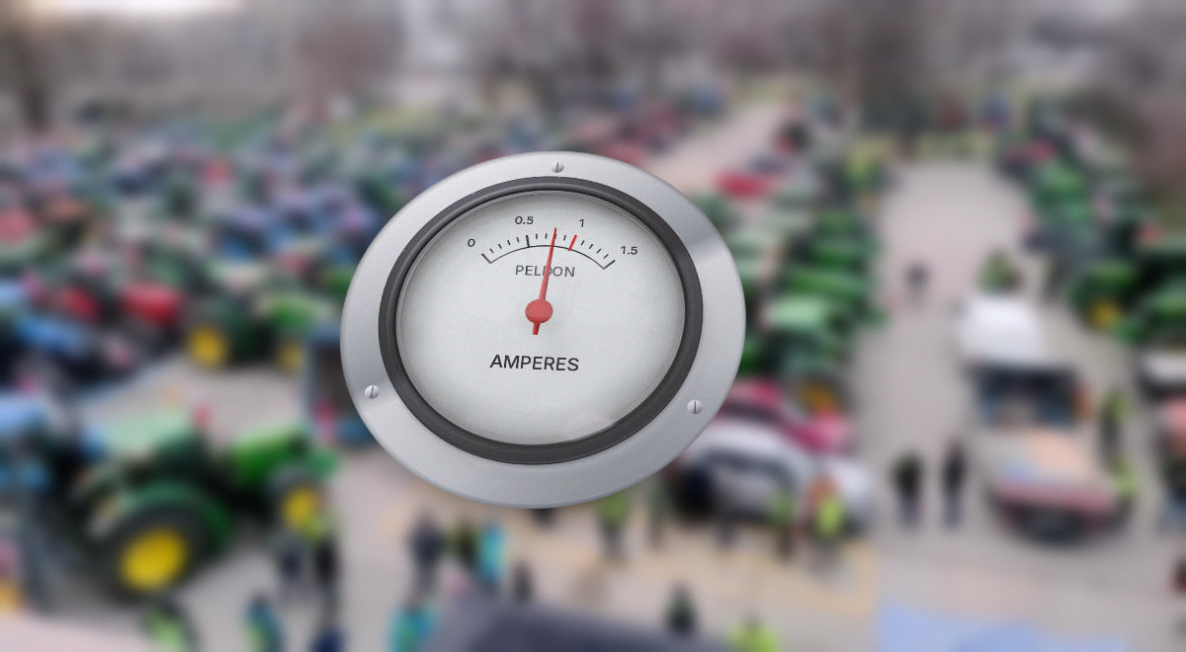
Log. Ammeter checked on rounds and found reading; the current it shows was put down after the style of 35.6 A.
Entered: 0.8 A
